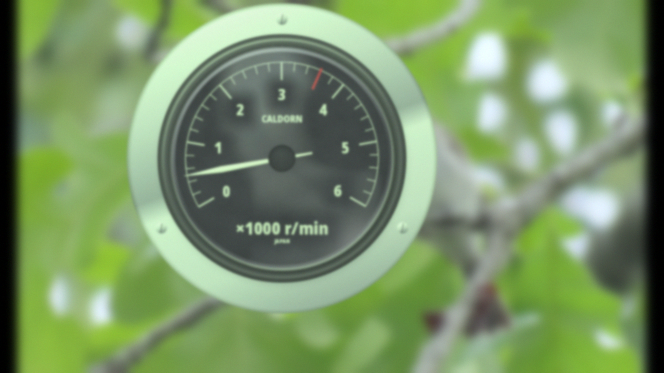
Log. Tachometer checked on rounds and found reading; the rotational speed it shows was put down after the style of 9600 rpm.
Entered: 500 rpm
